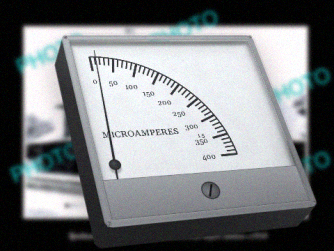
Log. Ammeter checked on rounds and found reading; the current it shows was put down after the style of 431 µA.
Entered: 10 µA
